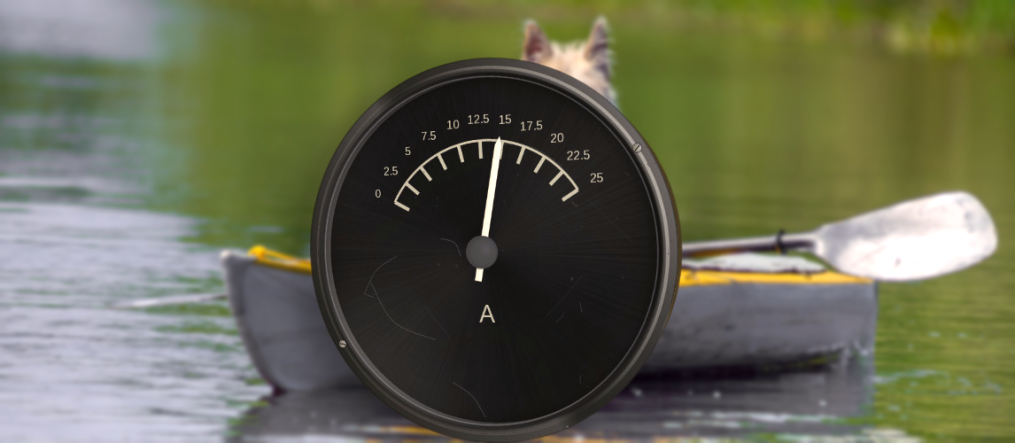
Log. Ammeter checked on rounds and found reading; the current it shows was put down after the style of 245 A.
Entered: 15 A
